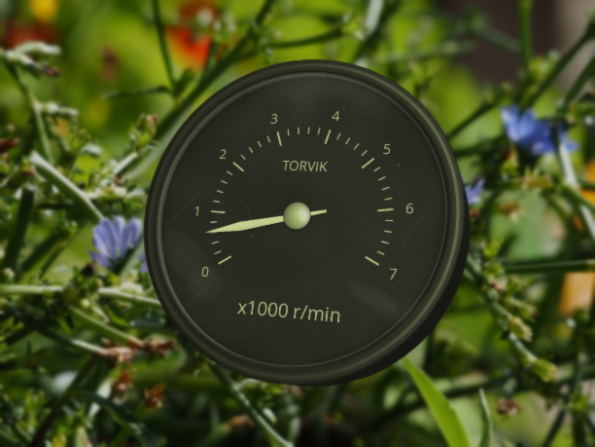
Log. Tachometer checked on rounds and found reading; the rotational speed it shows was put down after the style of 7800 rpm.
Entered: 600 rpm
